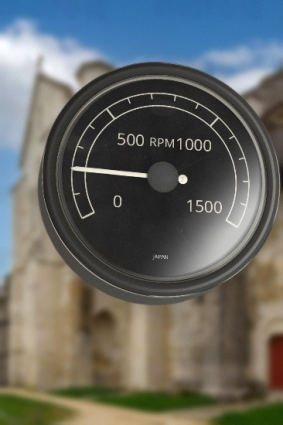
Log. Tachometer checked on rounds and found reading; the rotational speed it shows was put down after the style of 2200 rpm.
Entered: 200 rpm
